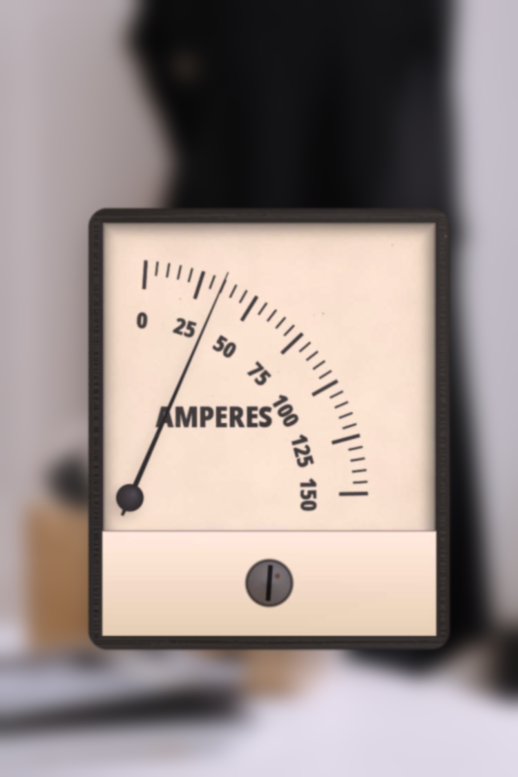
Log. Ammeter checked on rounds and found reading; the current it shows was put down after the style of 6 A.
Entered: 35 A
